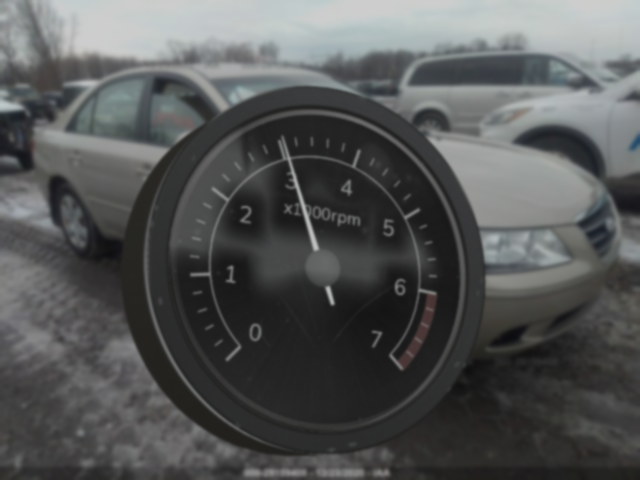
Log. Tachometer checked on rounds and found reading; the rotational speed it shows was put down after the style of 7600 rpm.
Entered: 3000 rpm
